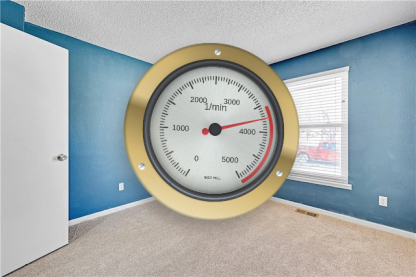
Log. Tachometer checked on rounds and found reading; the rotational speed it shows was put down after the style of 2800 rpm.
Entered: 3750 rpm
